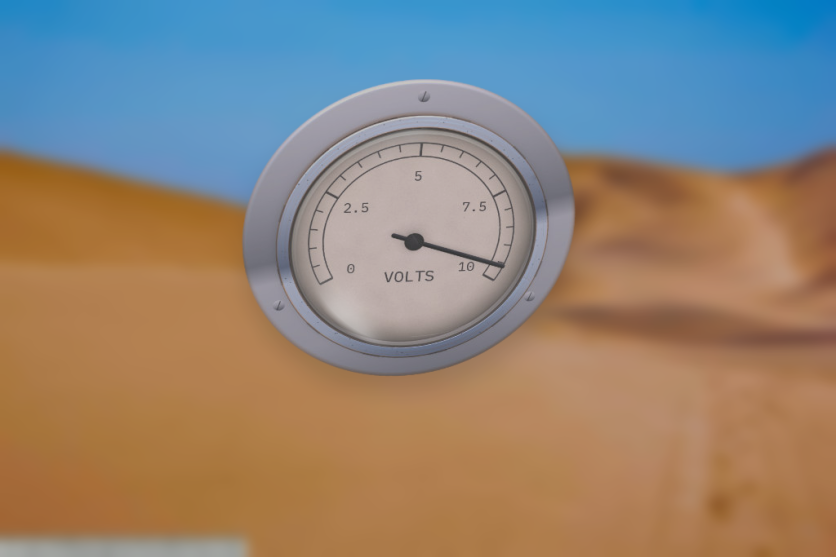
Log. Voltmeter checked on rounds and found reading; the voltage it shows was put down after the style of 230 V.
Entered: 9.5 V
